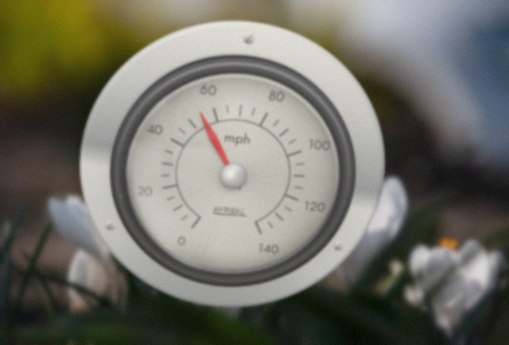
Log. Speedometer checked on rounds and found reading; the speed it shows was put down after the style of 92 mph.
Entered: 55 mph
